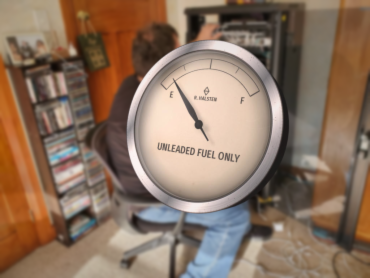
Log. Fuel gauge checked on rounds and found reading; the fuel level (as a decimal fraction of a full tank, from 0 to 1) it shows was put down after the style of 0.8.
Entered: 0.125
